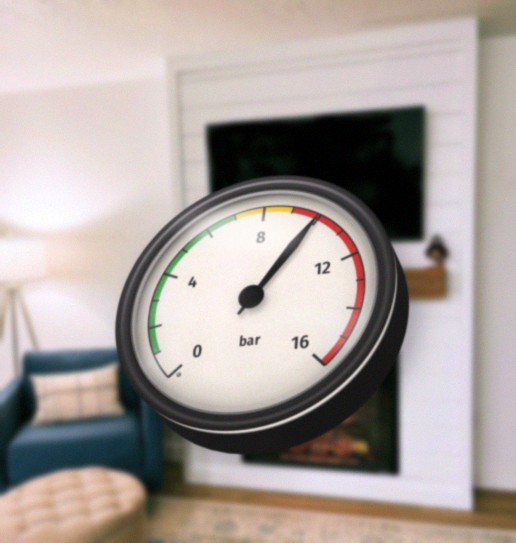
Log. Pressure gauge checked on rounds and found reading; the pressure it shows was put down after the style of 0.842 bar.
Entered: 10 bar
